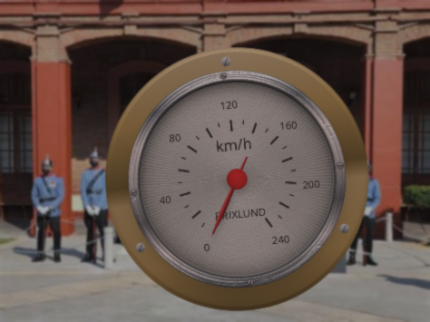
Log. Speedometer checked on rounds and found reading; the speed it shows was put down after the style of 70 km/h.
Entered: 0 km/h
